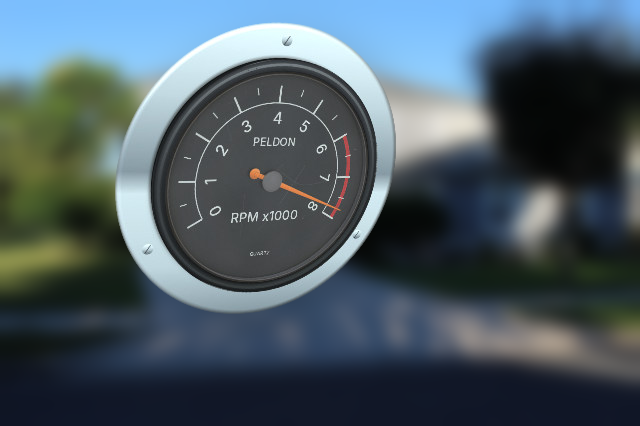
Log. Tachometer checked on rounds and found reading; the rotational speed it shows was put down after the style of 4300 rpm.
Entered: 7750 rpm
